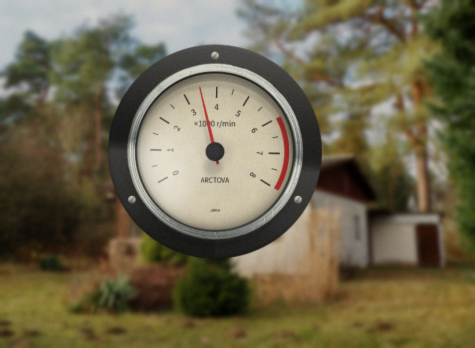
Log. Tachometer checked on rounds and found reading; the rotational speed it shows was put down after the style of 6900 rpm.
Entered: 3500 rpm
